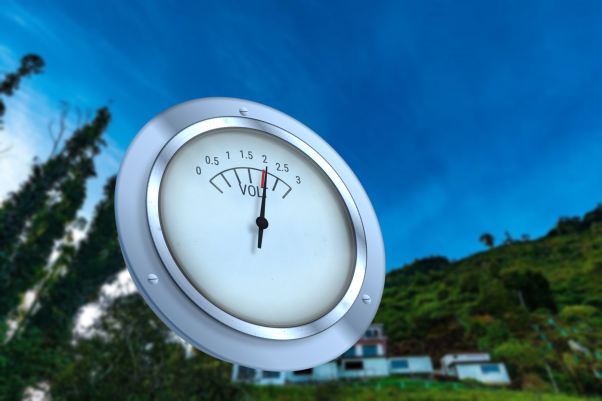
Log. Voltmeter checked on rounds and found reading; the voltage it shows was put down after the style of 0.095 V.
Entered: 2 V
